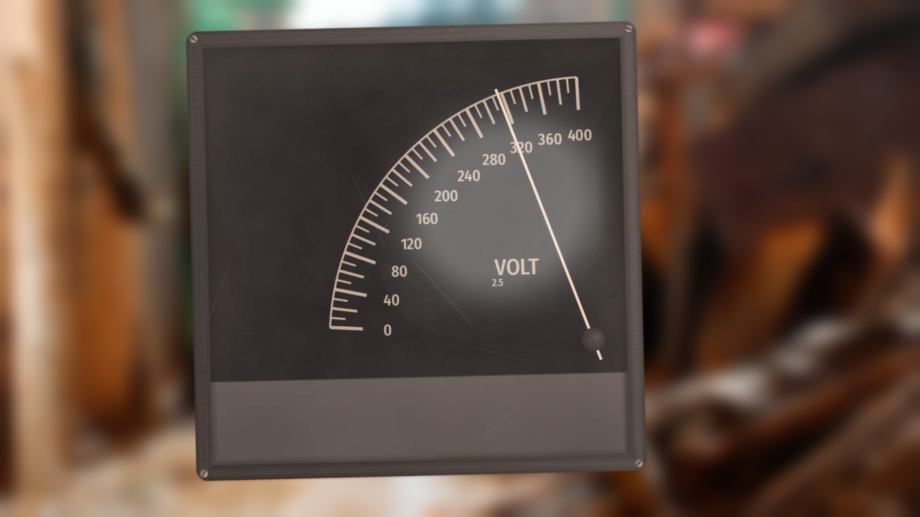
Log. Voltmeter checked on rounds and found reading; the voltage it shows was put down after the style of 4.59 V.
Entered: 315 V
